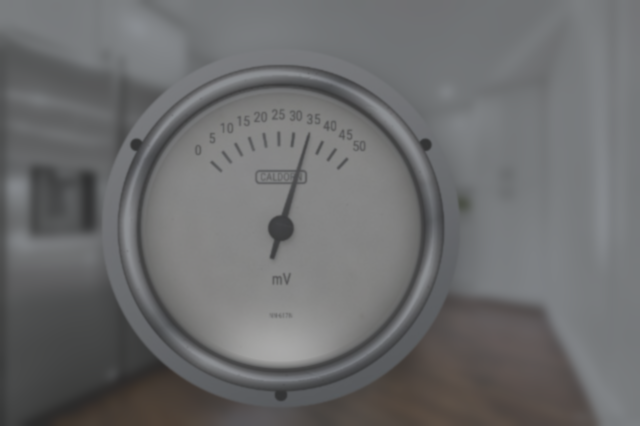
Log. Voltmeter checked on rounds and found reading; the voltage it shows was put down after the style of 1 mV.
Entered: 35 mV
